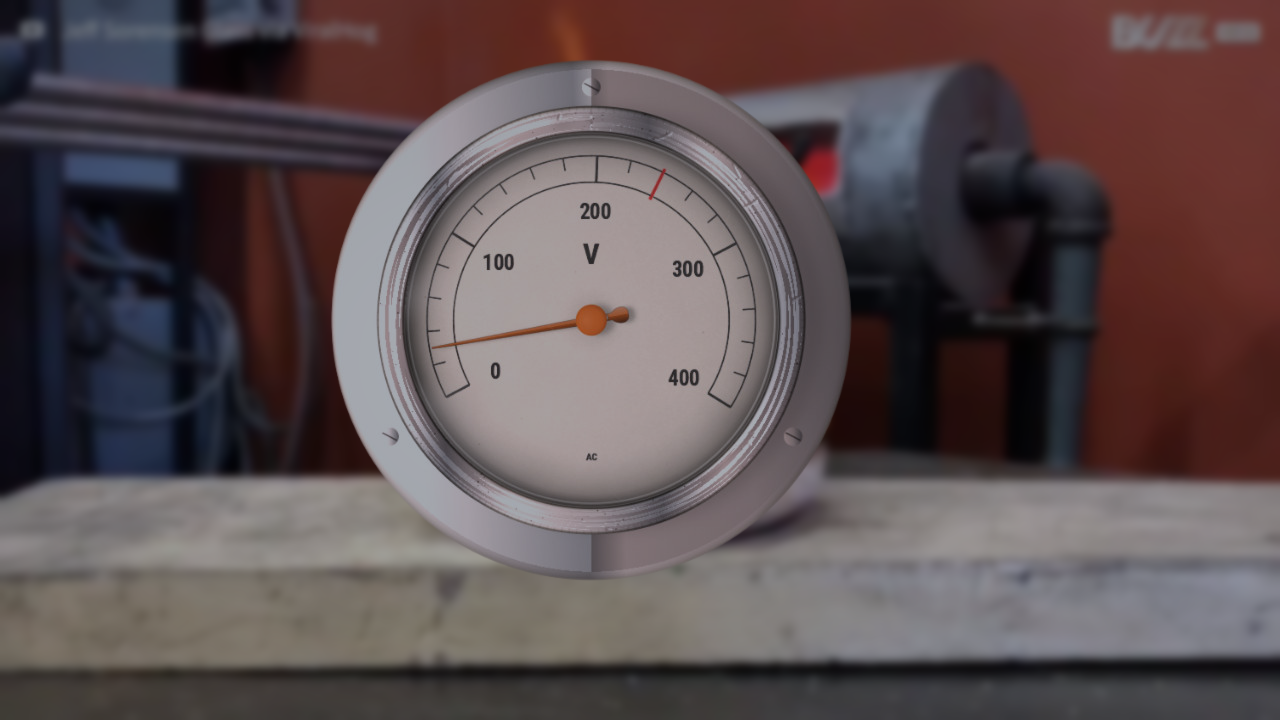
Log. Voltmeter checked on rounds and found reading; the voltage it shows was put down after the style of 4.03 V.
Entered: 30 V
